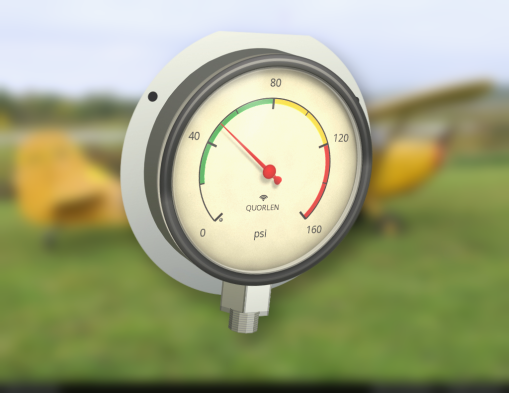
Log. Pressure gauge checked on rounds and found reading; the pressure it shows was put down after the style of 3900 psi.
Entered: 50 psi
